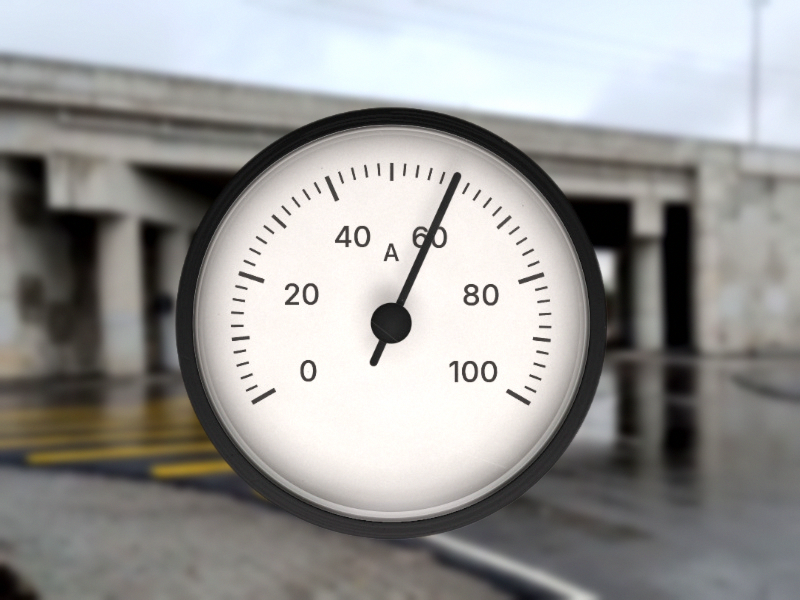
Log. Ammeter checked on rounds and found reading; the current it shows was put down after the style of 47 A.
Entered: 60 A
